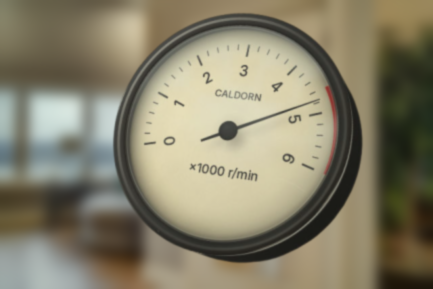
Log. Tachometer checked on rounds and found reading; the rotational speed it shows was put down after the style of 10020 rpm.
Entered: 4800 rpm
